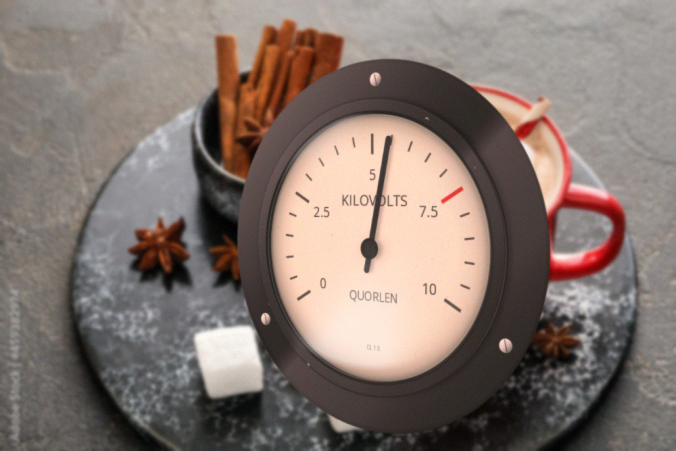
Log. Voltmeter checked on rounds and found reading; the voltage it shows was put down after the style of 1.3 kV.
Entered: 5.5 kV
